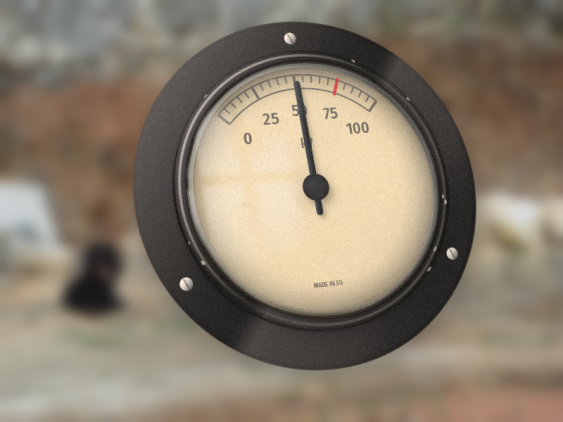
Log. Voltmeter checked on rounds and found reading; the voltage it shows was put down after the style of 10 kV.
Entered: 50 kV
